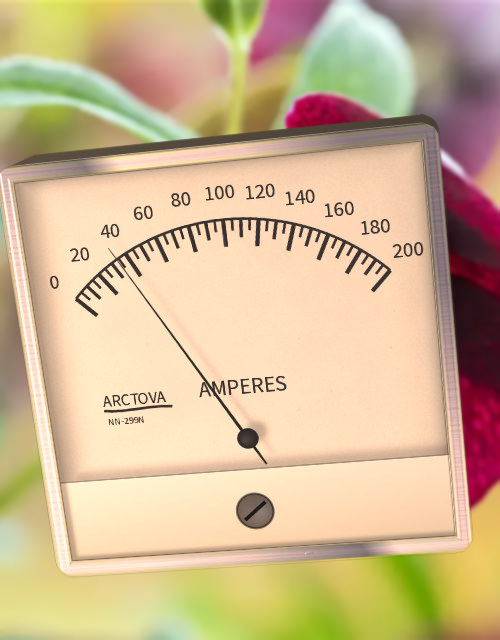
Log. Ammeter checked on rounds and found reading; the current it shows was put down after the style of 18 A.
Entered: 35 A
